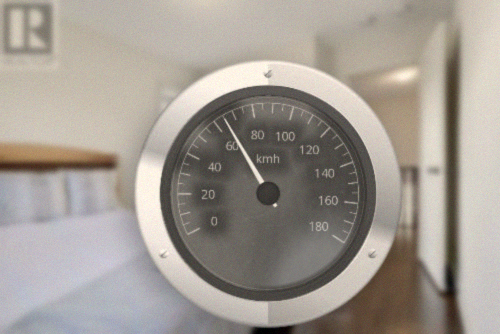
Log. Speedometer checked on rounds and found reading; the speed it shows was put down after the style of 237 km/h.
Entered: 65 km/h
